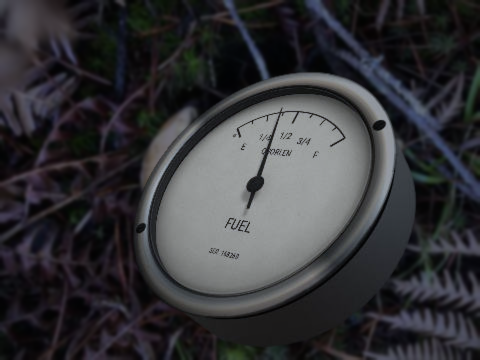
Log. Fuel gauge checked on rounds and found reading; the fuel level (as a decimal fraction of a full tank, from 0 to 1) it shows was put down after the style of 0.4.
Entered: 0.375
